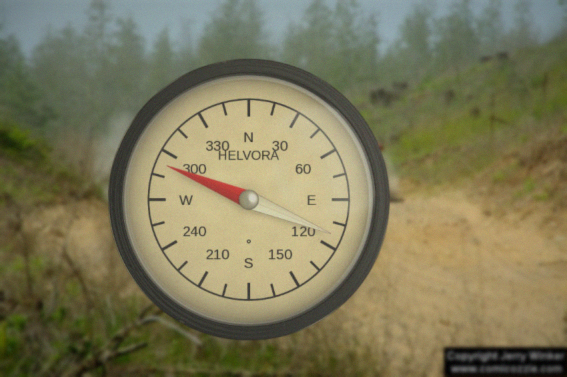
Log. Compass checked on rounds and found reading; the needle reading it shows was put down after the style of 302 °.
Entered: 292.5 °
